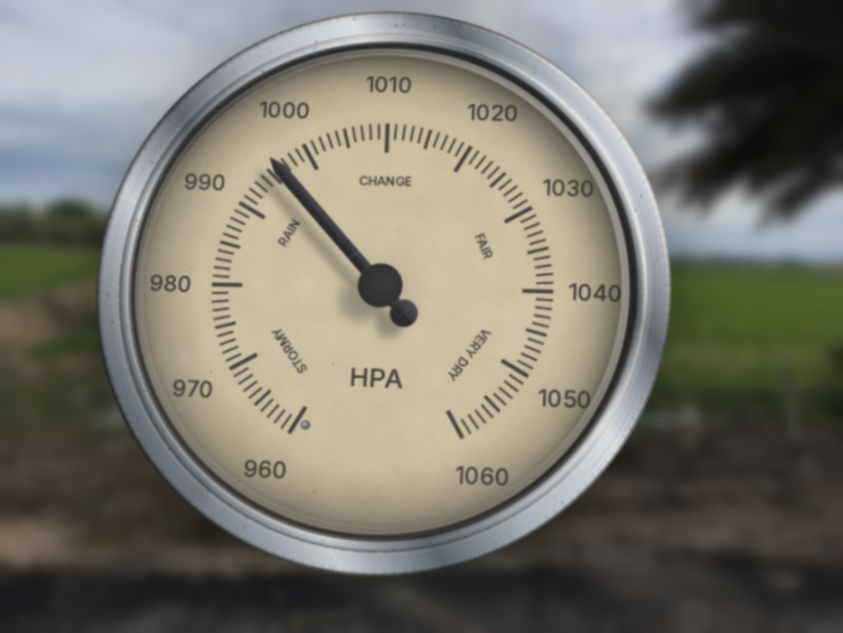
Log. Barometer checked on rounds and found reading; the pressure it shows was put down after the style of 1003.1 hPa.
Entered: 996 hPa
